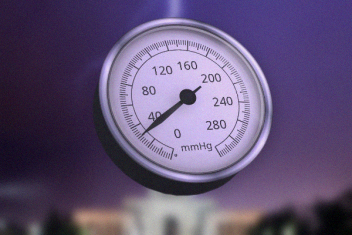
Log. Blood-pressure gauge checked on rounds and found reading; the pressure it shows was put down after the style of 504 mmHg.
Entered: 30 mmHg
